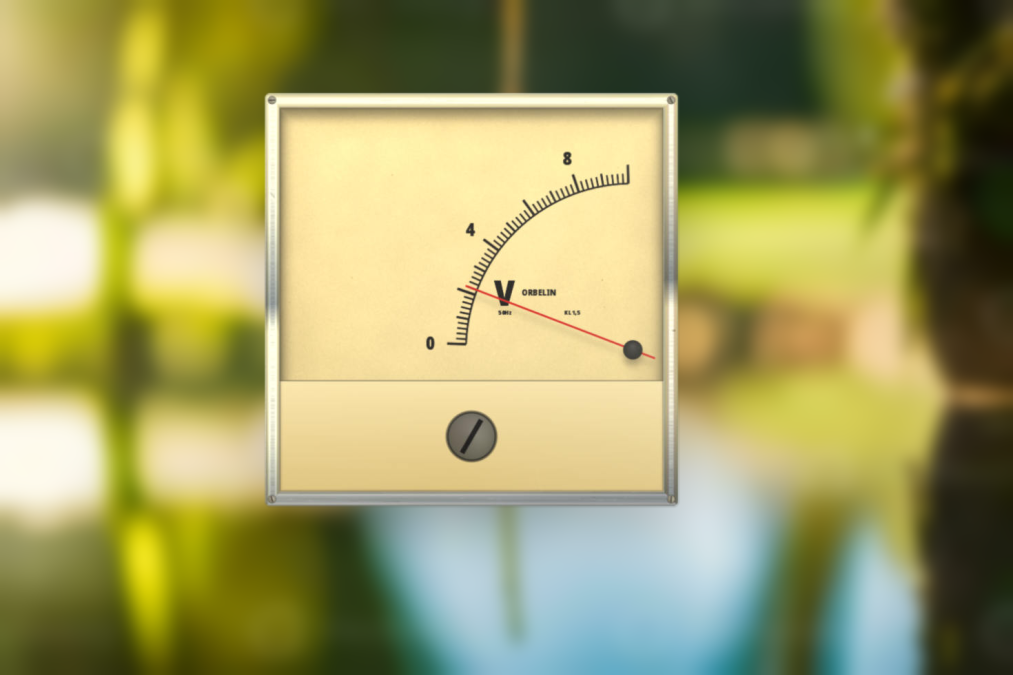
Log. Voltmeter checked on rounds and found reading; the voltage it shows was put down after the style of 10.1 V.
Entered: 2.2 V
